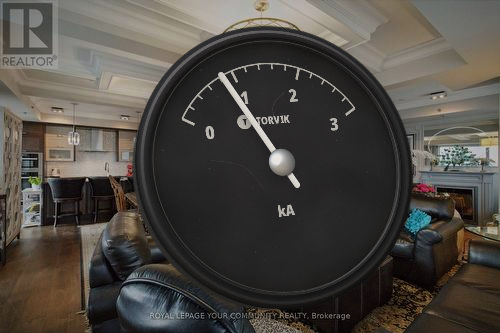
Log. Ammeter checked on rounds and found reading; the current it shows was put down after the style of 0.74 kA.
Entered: 0.8 kA
